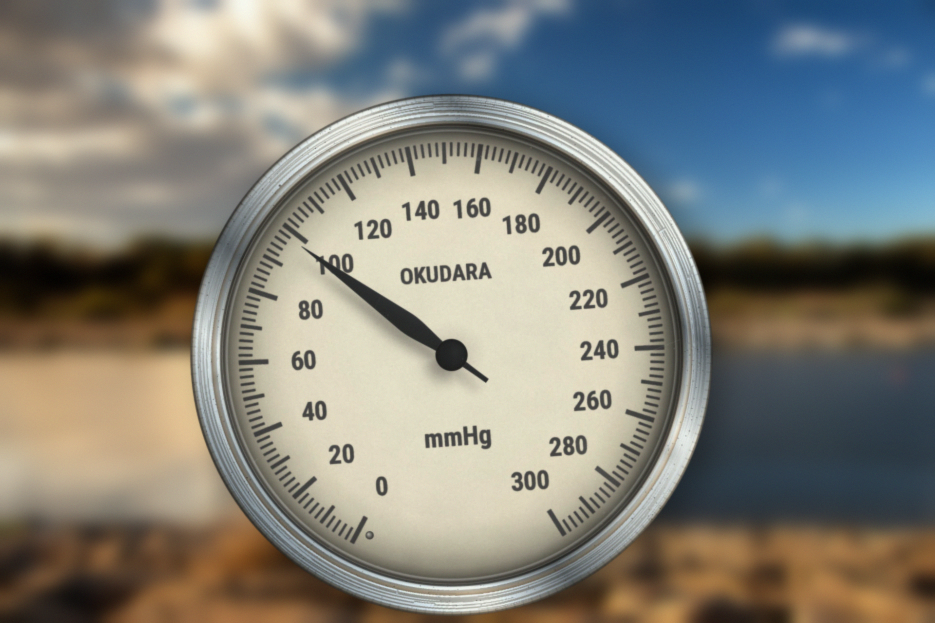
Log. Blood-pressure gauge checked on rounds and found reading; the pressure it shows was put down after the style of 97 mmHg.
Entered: 98 mmHg
